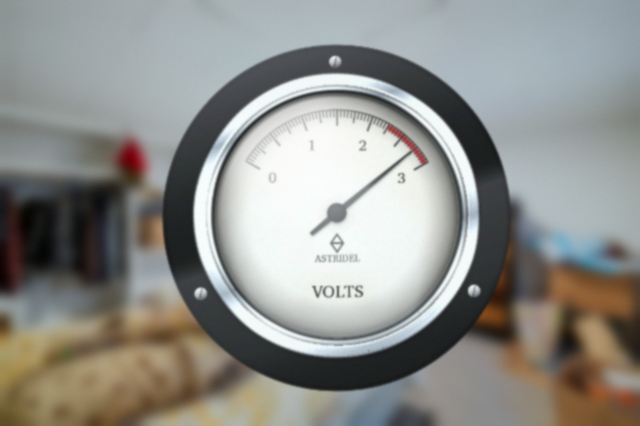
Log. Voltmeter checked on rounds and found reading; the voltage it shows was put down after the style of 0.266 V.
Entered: 2.75 V
